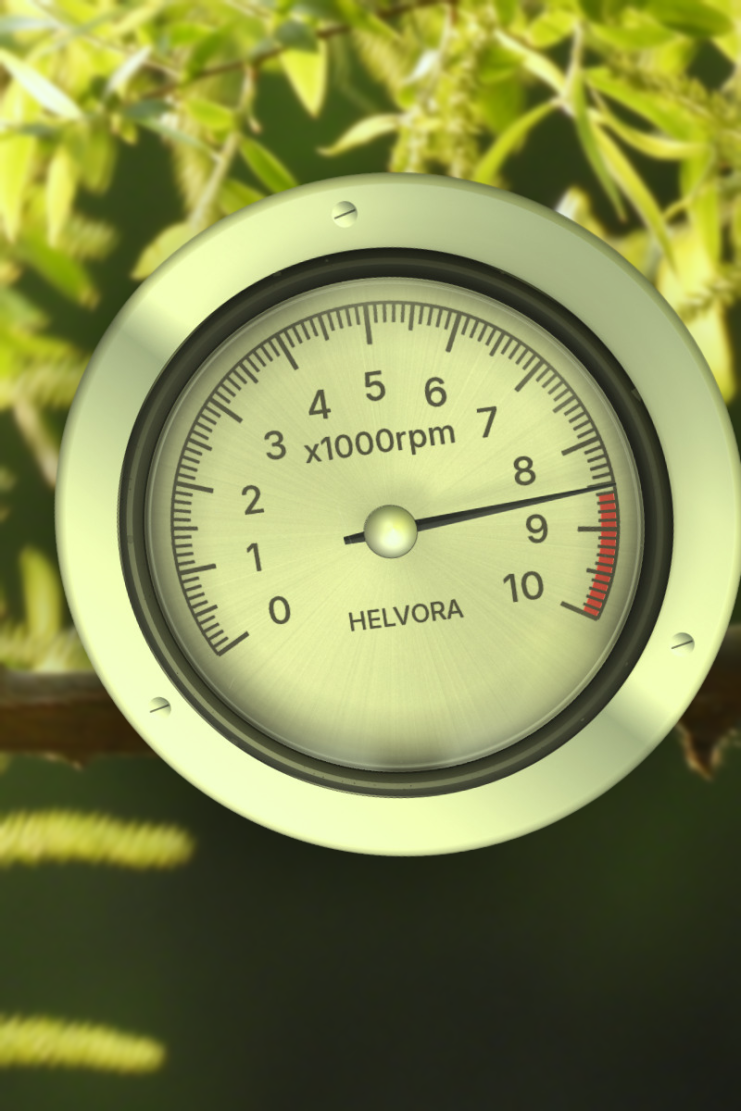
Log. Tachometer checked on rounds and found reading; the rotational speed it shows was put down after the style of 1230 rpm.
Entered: 8500 rpm
